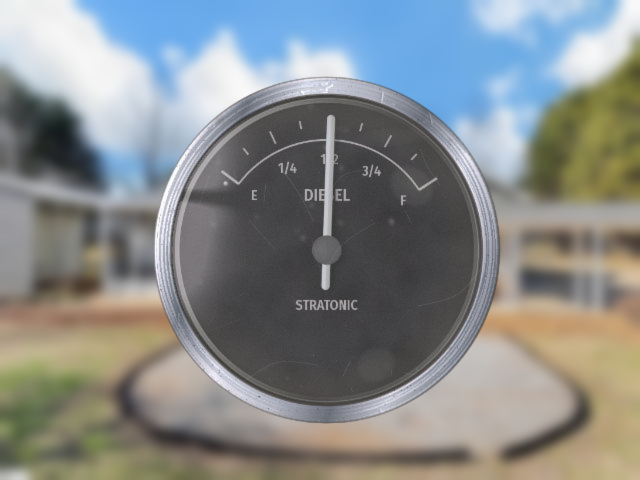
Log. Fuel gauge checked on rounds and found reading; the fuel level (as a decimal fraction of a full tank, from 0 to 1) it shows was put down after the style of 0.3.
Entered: 0.5
